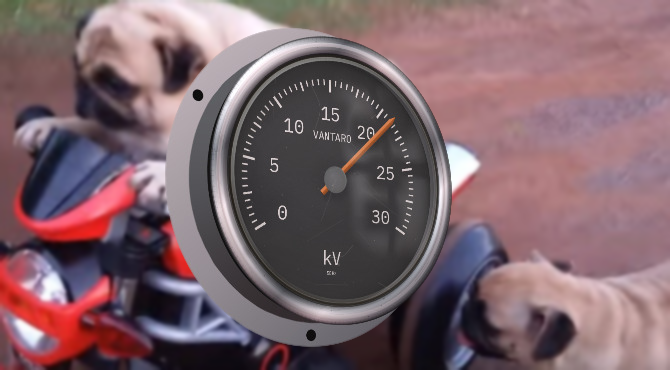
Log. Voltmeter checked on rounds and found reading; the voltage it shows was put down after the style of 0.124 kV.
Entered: 21 kV
